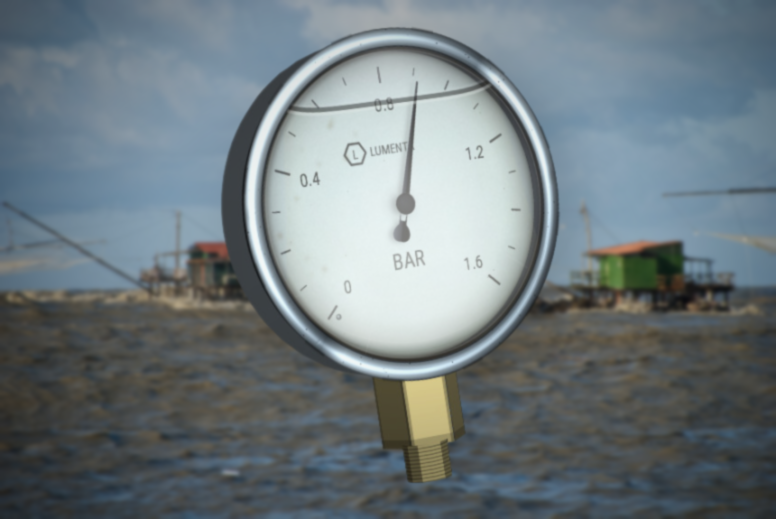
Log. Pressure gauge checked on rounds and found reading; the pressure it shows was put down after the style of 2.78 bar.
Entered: 0.9 bar
